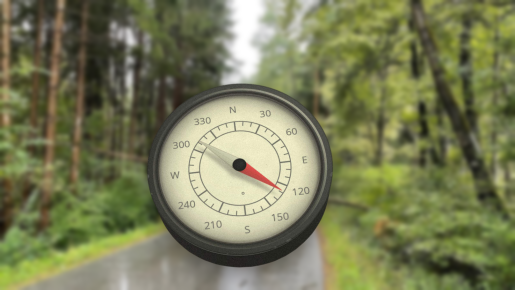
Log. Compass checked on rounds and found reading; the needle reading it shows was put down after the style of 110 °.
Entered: 130 °
